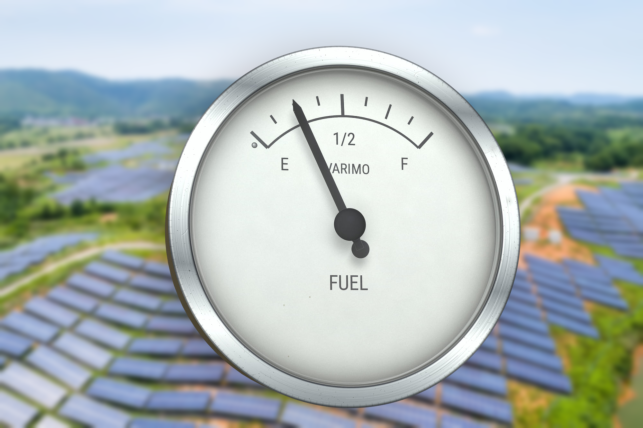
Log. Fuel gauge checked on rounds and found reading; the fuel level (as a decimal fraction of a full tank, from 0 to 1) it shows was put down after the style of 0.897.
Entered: 0.25
